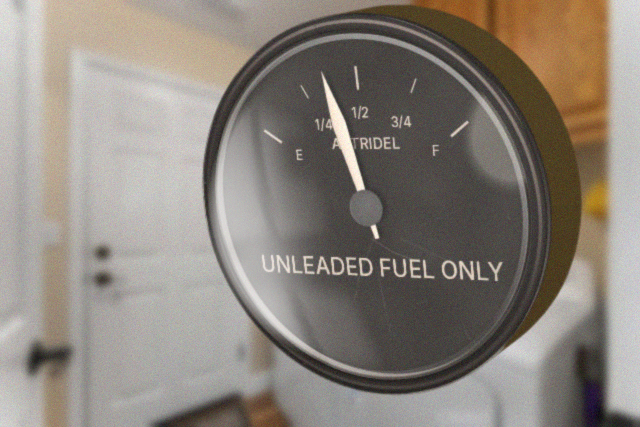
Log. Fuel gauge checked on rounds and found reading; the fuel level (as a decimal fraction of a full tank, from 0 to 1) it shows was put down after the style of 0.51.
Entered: 0.375
